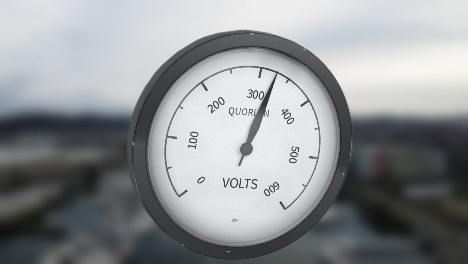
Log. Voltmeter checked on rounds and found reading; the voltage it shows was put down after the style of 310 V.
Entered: 325 V
